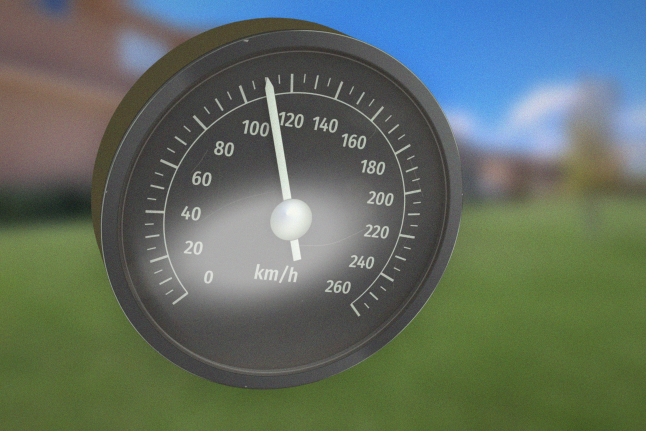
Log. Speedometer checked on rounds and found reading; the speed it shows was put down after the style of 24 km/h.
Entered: 110 km/h
